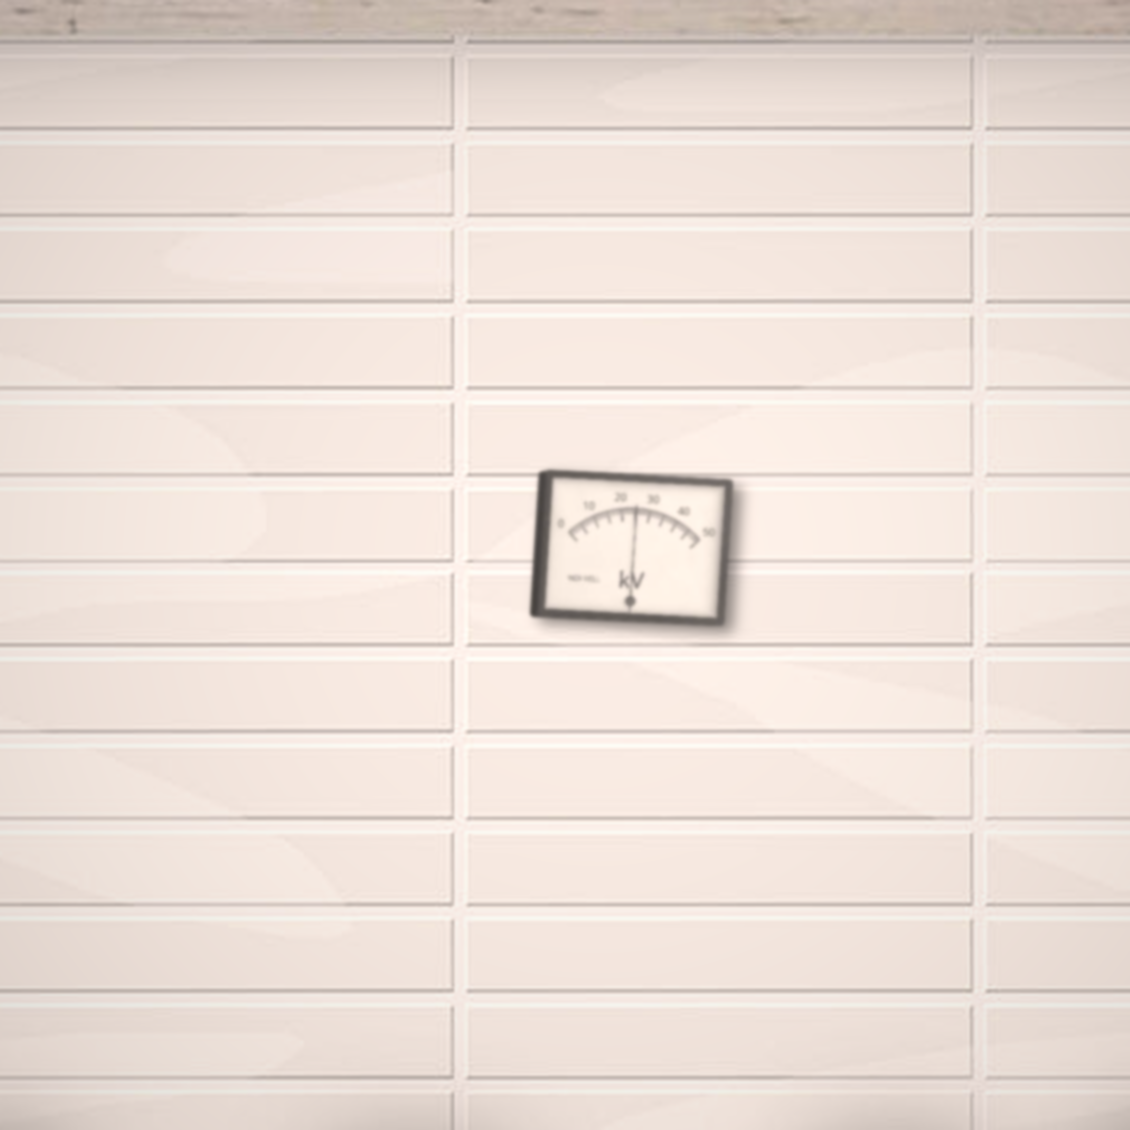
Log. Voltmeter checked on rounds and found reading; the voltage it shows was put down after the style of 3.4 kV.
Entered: 25 kV
